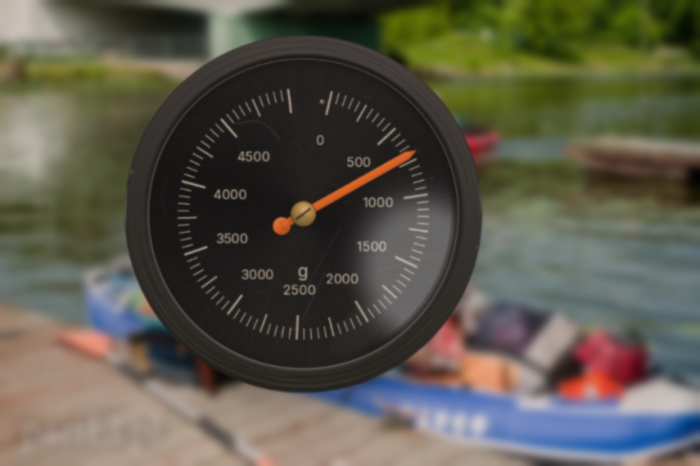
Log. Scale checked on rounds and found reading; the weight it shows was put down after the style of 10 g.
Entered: 700 g
